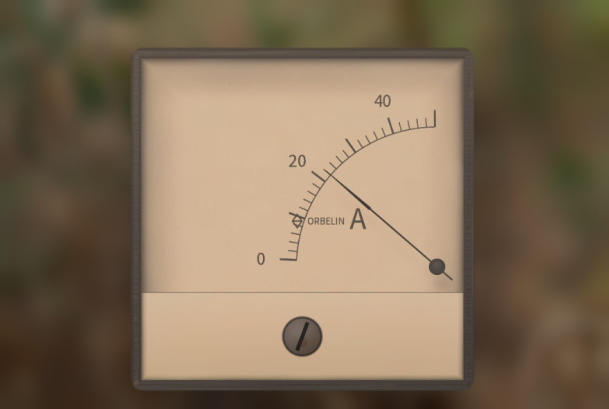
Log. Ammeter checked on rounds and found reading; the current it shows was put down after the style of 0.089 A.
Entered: 22 A
